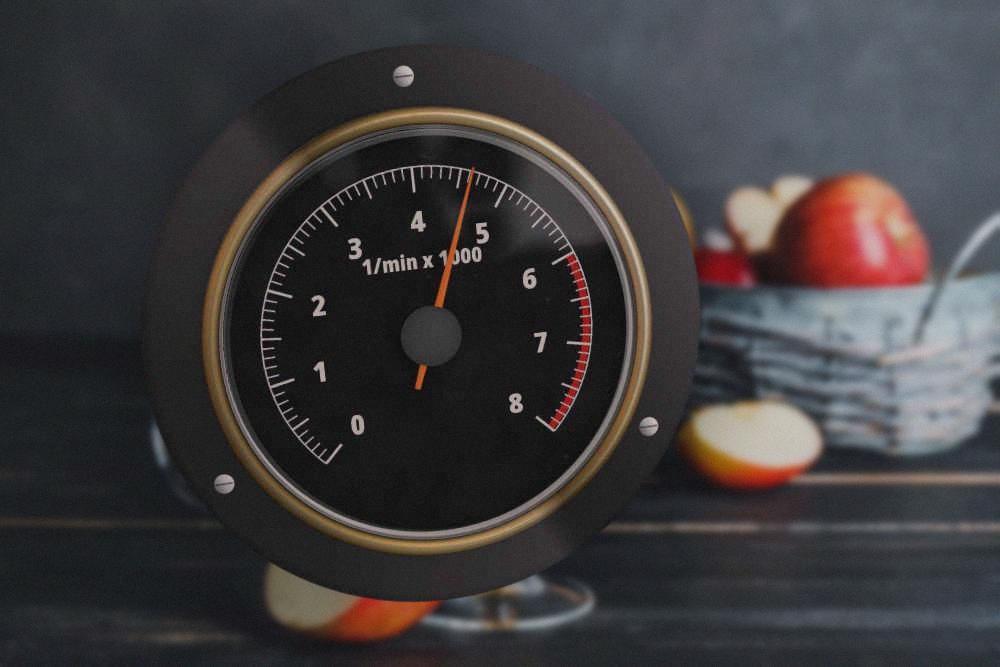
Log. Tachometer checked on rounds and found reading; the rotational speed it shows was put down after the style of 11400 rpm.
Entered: 4600 rpm
